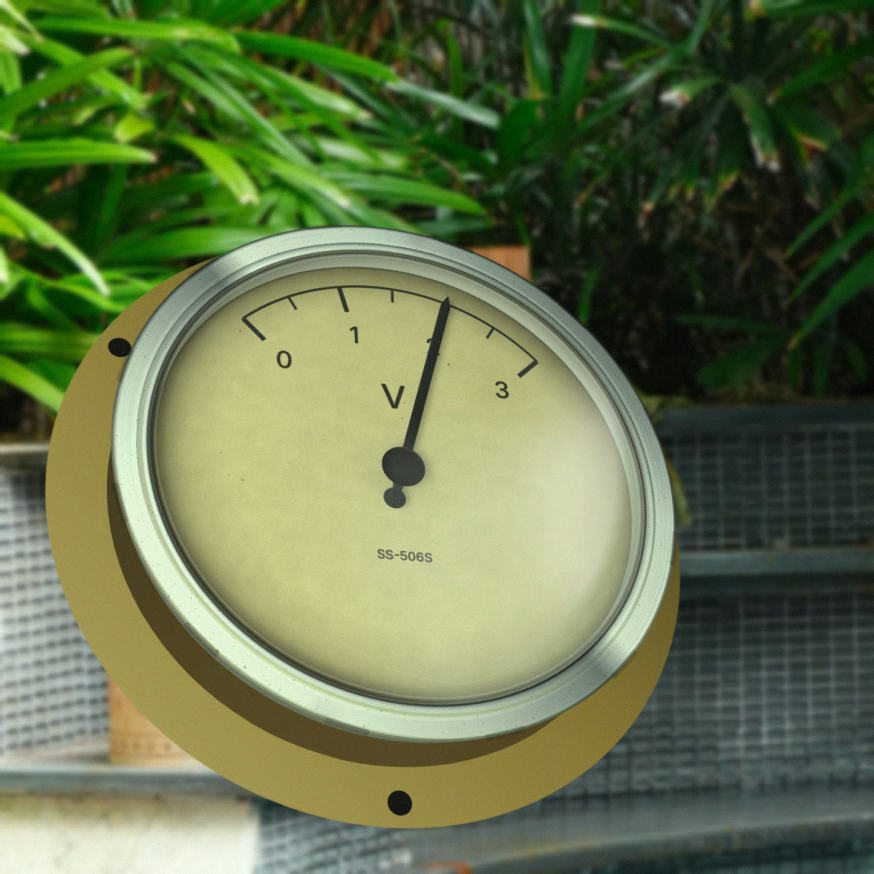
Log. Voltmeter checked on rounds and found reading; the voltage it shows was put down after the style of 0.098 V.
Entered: 2 V
